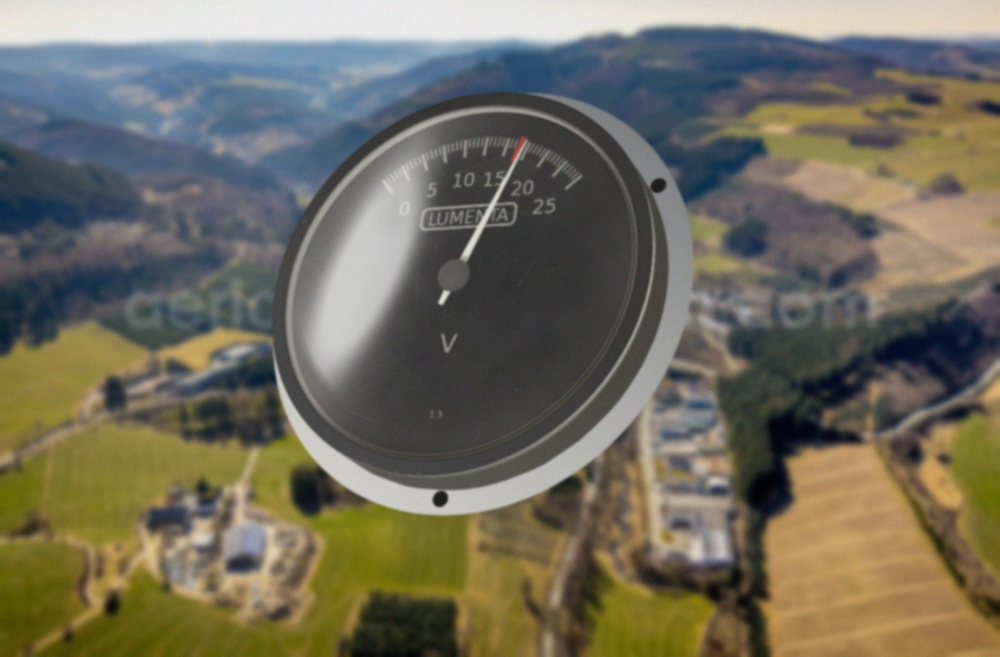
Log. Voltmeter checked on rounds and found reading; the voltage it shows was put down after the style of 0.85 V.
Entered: 17.5 V
